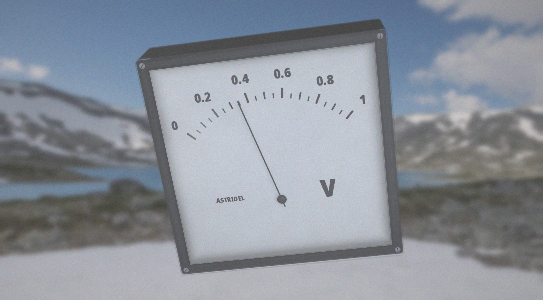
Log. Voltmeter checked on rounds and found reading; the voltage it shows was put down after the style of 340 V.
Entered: 0.35 V
